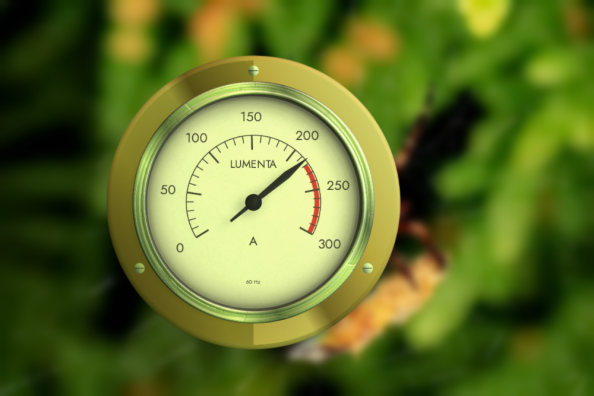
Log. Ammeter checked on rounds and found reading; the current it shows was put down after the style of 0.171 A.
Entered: 215 A
